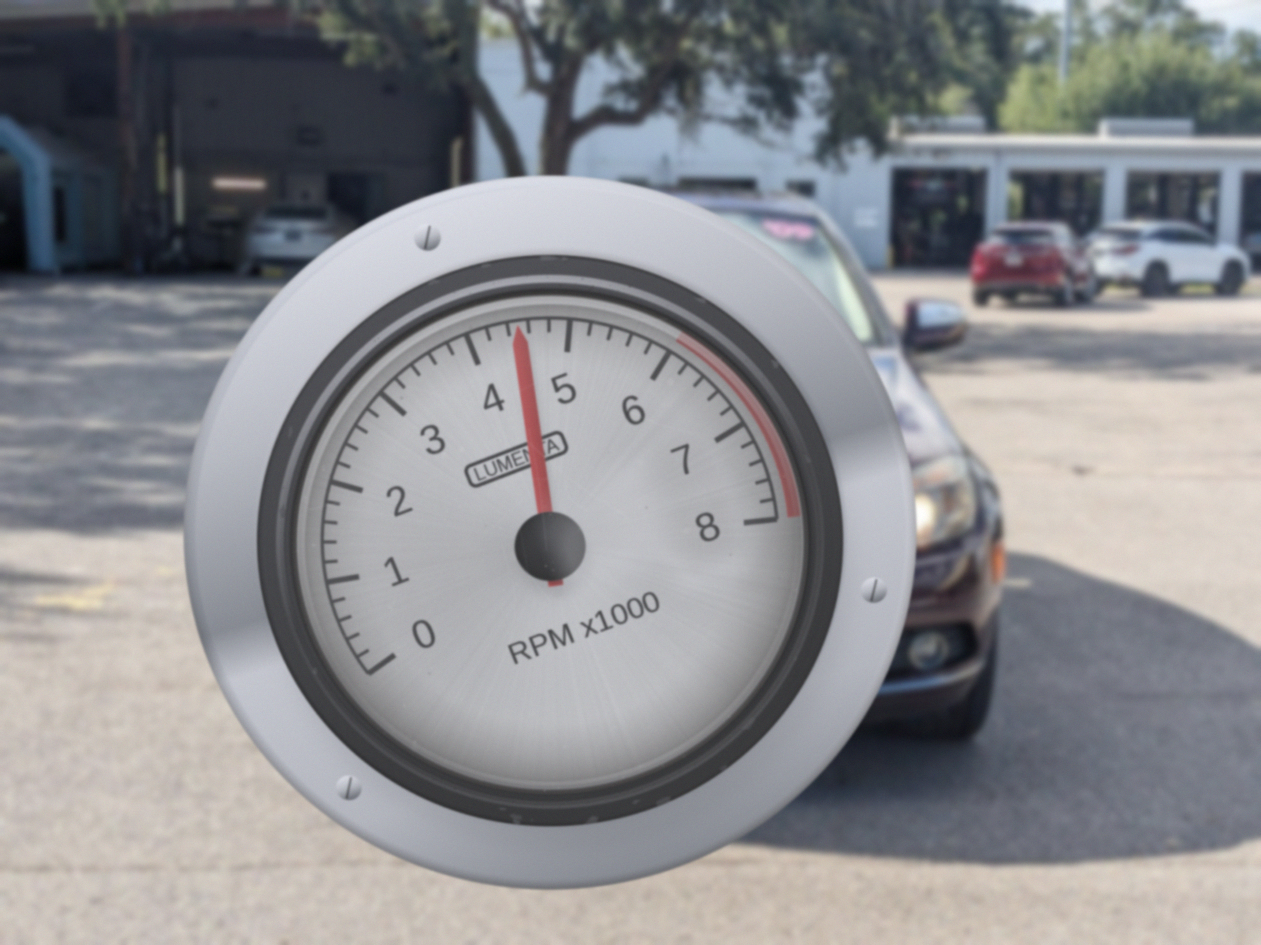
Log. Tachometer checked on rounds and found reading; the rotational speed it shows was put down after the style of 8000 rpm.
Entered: 4500 rpm
